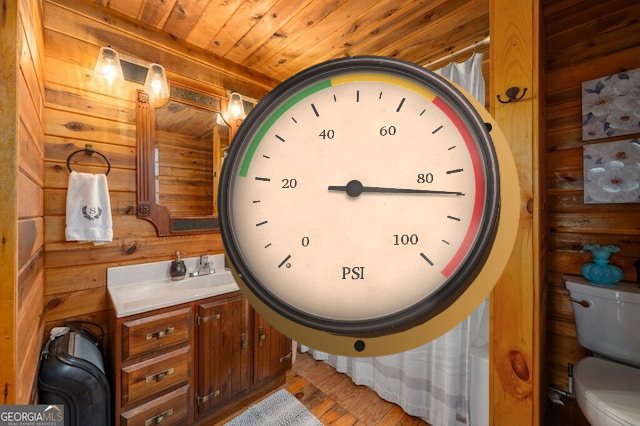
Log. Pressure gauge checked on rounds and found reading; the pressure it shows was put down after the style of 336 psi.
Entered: 85 psi
